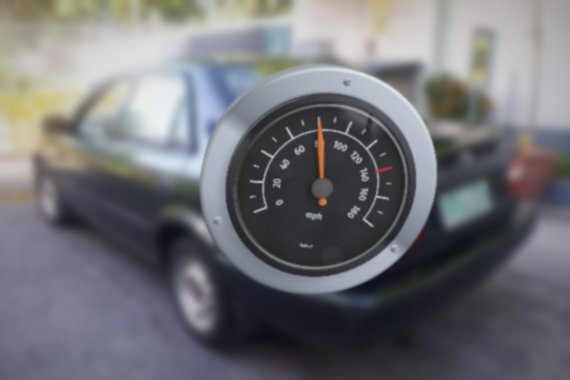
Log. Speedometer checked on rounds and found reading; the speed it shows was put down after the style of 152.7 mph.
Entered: 80 mph
